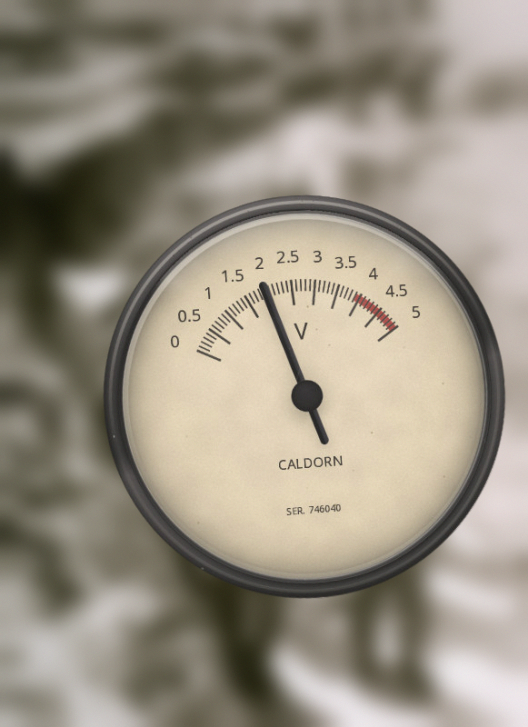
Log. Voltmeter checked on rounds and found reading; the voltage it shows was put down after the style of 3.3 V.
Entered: 1.9 V
